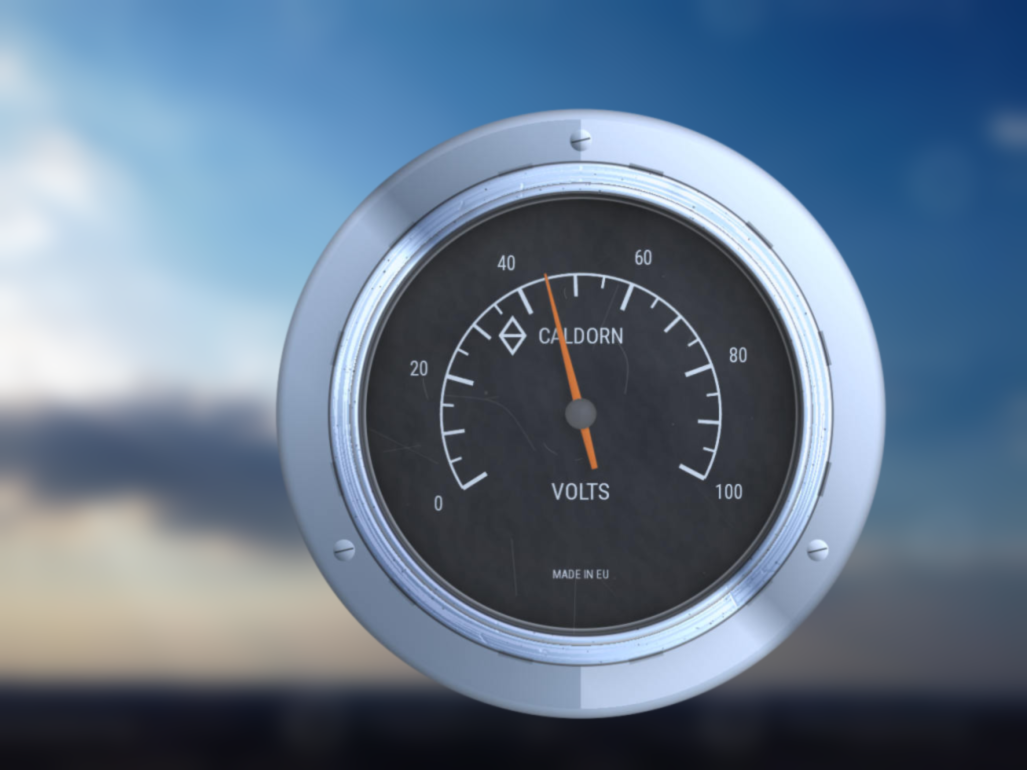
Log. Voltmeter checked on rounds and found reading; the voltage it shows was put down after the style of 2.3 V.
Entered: 45 V
